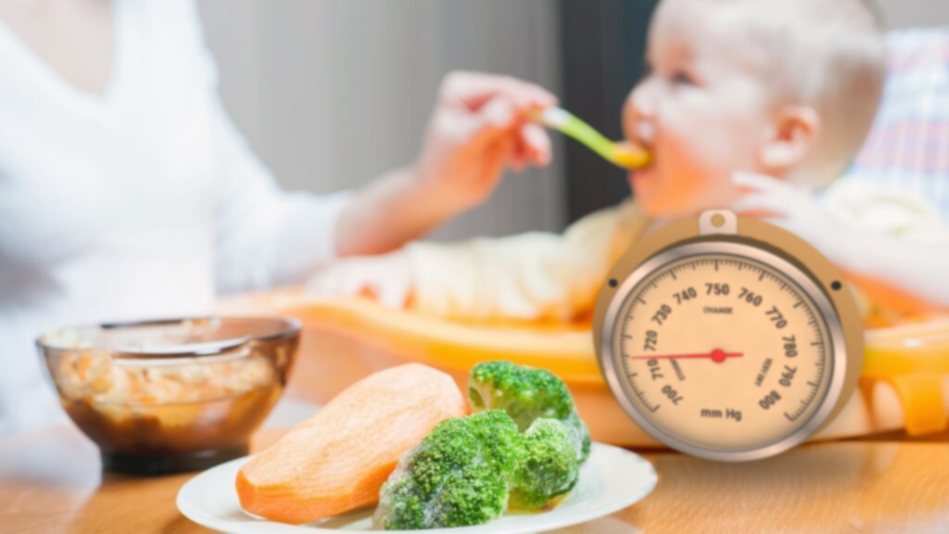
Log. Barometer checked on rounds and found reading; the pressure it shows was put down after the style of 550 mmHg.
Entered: 715 mmHg
